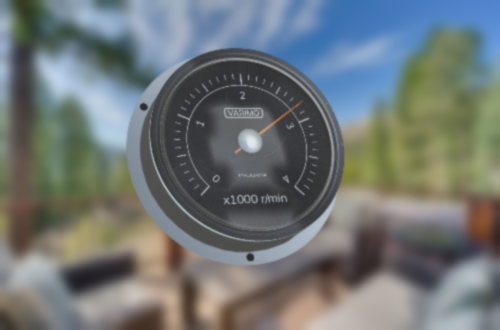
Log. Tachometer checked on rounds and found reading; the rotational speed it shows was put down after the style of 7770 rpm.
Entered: 2800 rpm
